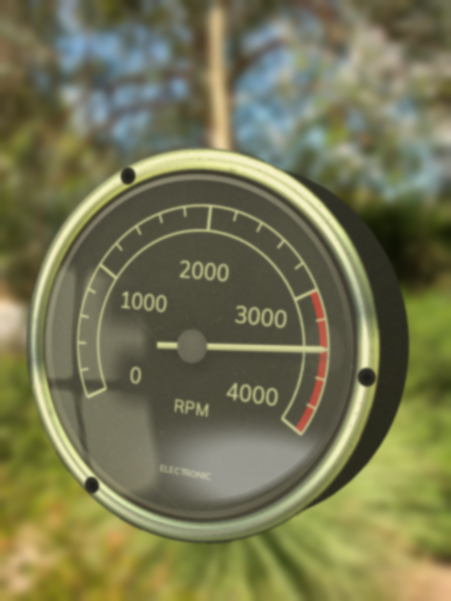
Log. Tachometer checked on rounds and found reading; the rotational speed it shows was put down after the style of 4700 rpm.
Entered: 3400 rpm
